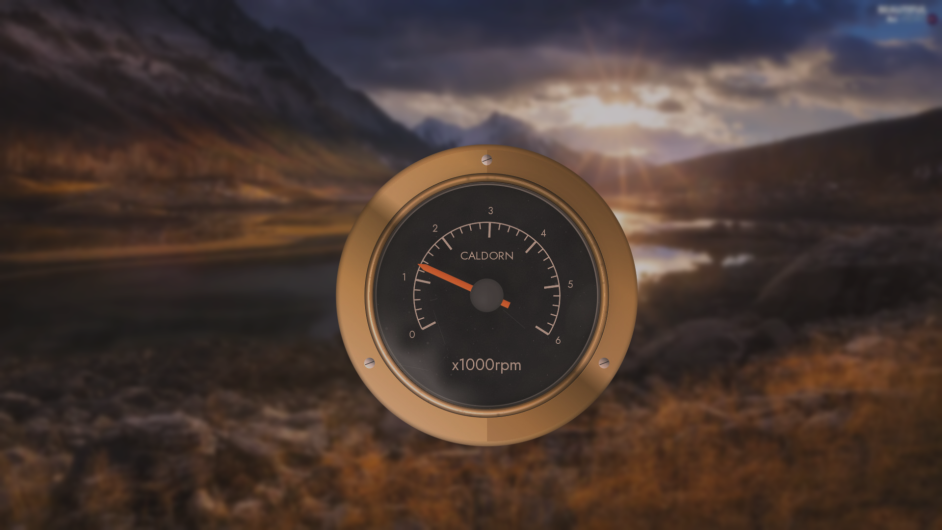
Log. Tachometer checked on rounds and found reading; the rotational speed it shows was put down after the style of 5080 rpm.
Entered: 1300 rpm
